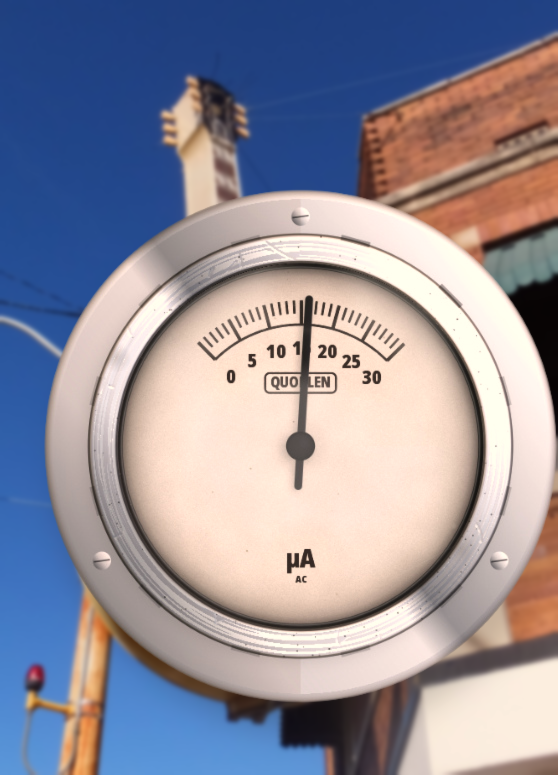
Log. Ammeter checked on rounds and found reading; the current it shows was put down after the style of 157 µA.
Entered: 16 µA
